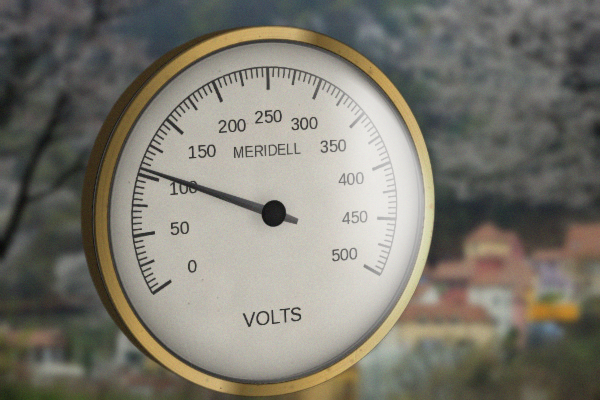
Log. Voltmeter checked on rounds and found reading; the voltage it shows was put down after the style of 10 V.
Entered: 105 V
